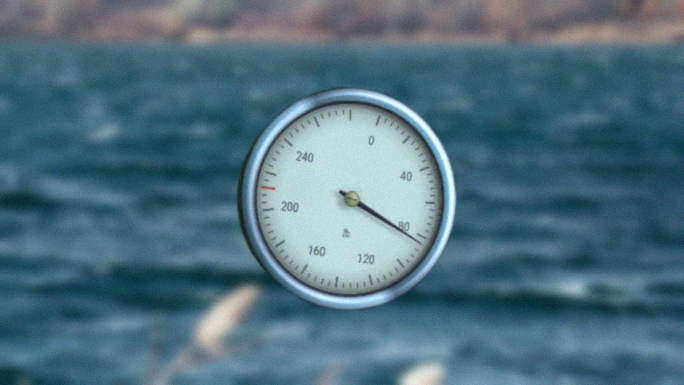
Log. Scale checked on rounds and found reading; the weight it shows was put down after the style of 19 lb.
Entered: 84 lb
